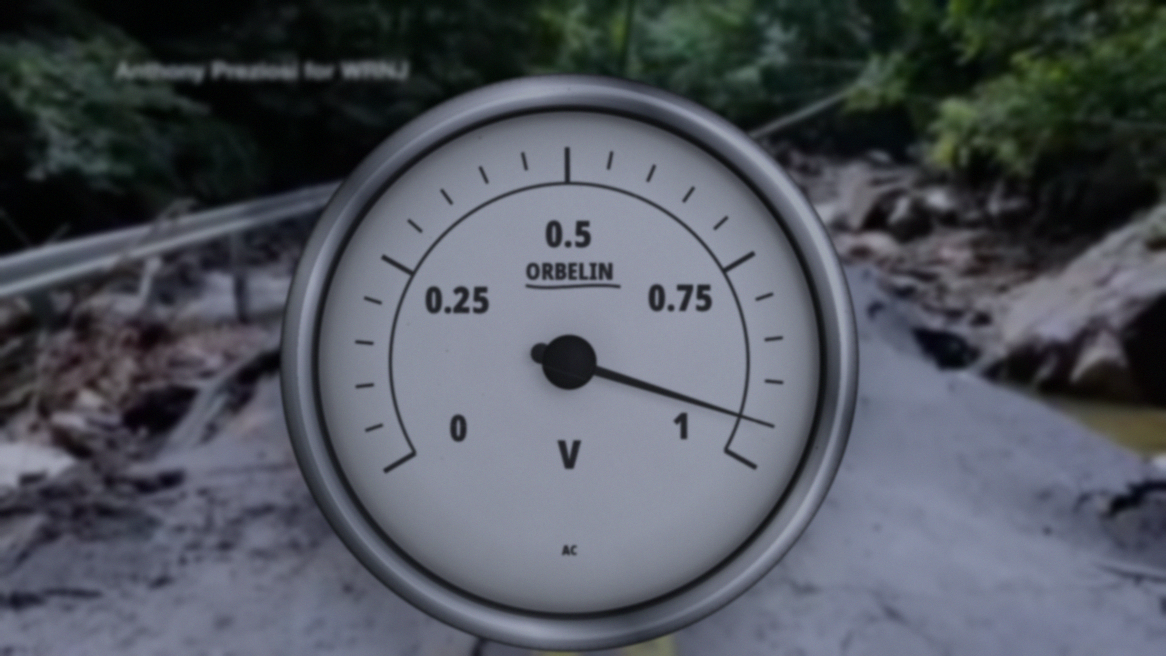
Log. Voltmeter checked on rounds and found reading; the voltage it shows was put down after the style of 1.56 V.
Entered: 0.95 V
